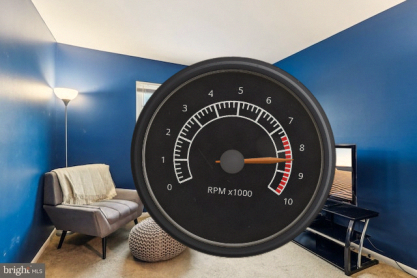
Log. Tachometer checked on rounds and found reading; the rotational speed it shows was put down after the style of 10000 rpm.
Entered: 8400 rpm
